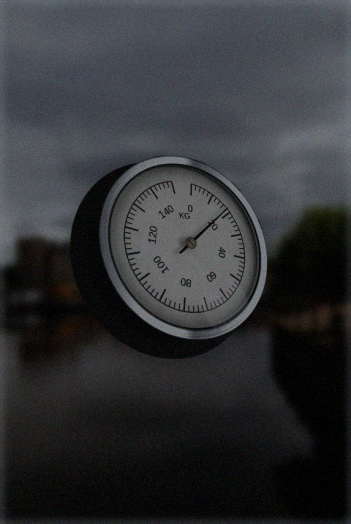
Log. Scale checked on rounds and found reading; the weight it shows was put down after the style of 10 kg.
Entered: 18 kg
